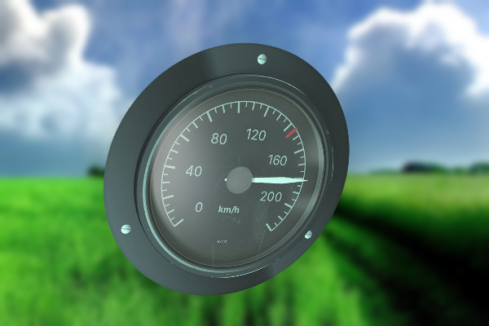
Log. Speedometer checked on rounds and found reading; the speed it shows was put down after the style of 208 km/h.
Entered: 180 km/h
